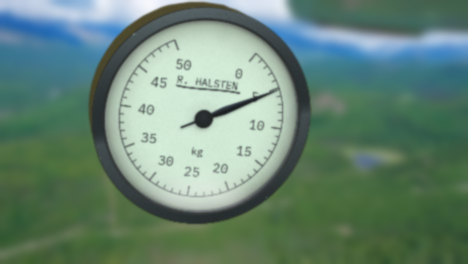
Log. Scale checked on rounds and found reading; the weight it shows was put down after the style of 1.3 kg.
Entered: 5 kg
